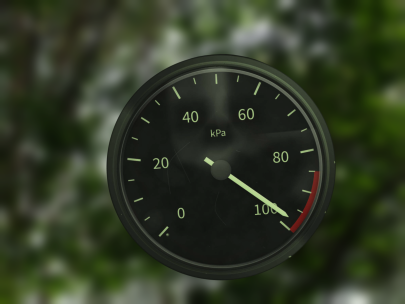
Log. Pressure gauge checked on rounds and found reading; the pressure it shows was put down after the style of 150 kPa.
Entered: 97.5 kPa
